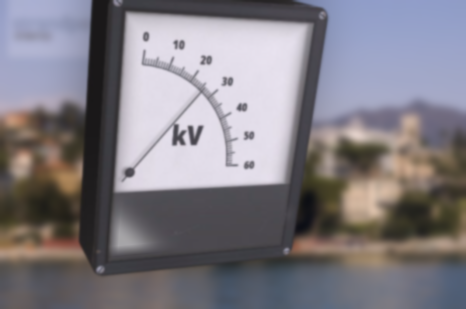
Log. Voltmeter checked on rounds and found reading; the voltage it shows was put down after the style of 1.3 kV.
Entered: 25 kV
